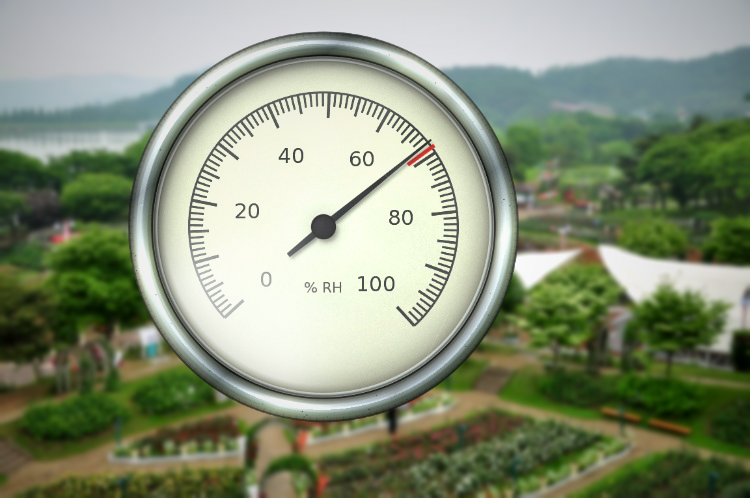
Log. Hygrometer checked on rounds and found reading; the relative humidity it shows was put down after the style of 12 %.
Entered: 68 %
